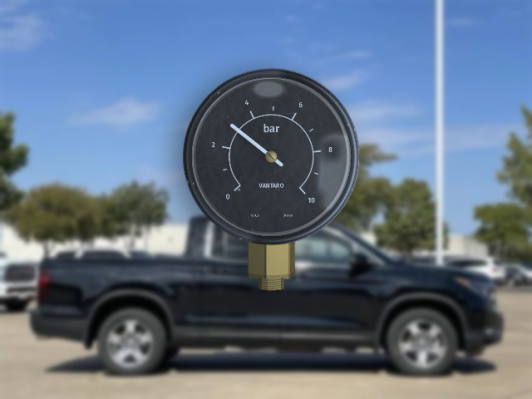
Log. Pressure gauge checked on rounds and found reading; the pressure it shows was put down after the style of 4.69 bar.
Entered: 3 bar
